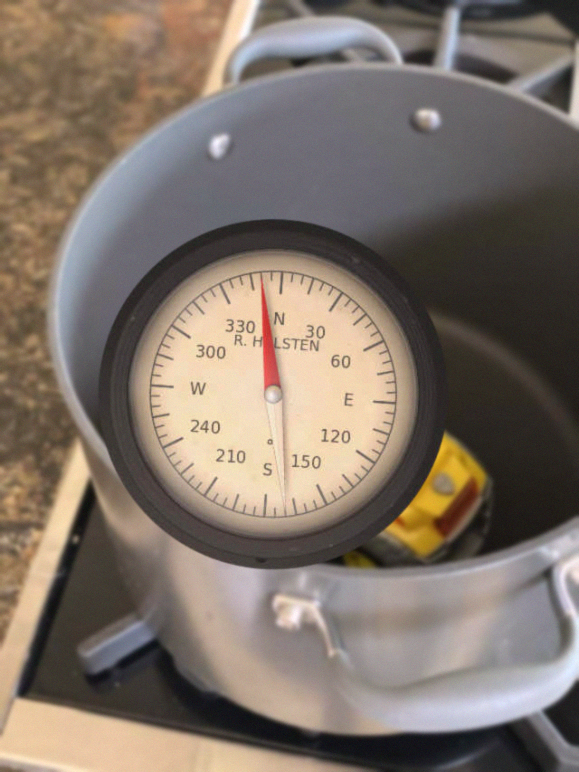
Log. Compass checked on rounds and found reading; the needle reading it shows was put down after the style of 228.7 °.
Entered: 350 °
